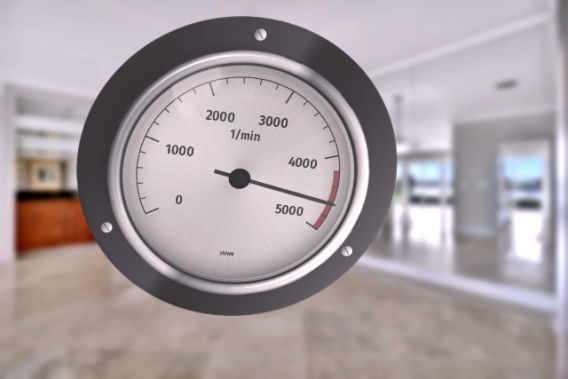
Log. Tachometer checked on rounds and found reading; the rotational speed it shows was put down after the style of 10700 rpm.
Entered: 4600 rpm
